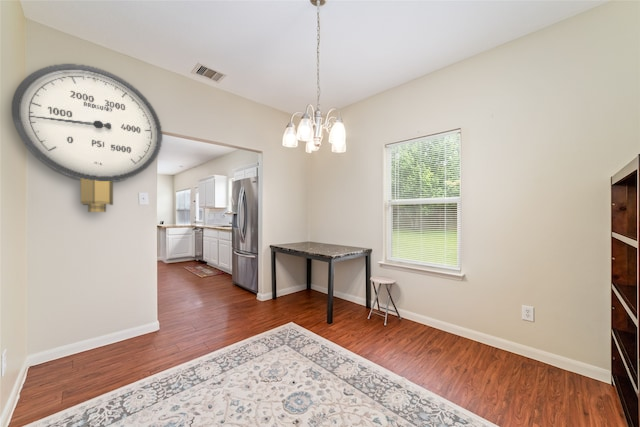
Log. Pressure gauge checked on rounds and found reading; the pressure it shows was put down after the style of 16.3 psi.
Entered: 700 psi
